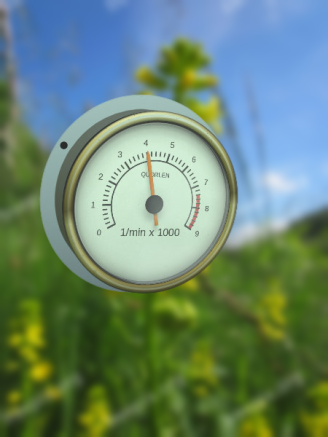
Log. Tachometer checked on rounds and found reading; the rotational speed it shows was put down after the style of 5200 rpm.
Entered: 4000 rpm
